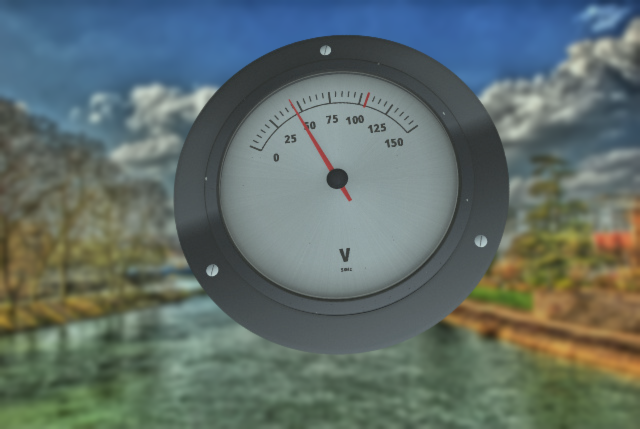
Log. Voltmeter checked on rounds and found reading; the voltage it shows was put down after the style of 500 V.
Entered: 45 V
